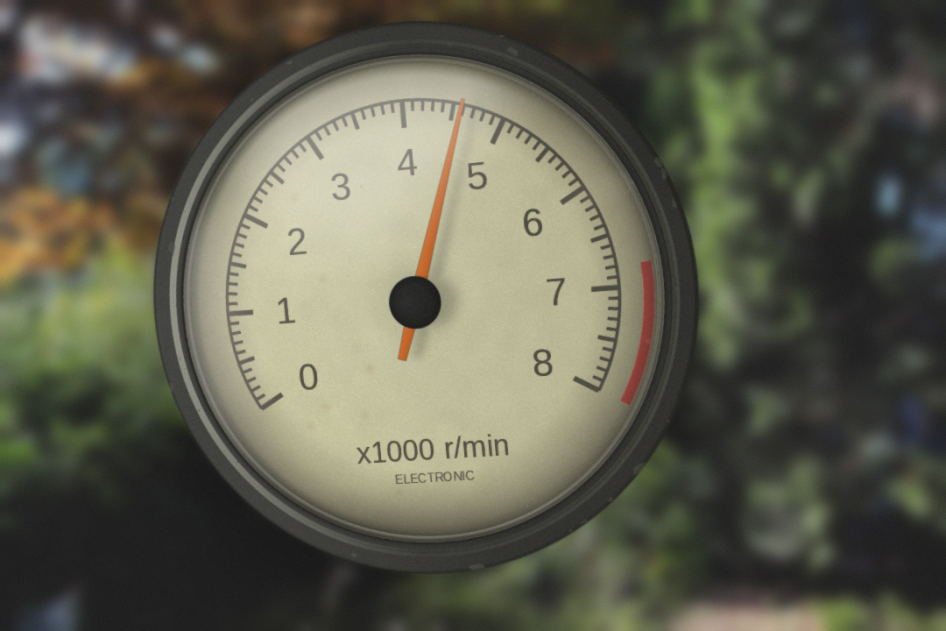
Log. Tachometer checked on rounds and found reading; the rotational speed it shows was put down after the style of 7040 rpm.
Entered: 4600 rpm
